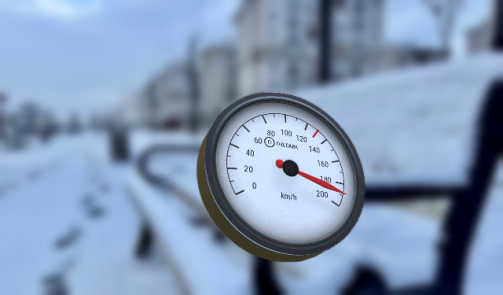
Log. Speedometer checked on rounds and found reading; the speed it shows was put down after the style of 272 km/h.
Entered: 190 km/h
